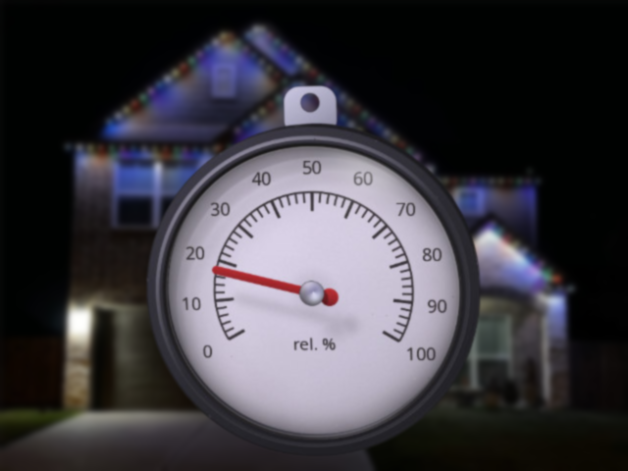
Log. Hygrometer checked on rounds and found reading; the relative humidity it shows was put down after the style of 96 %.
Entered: 18 %
